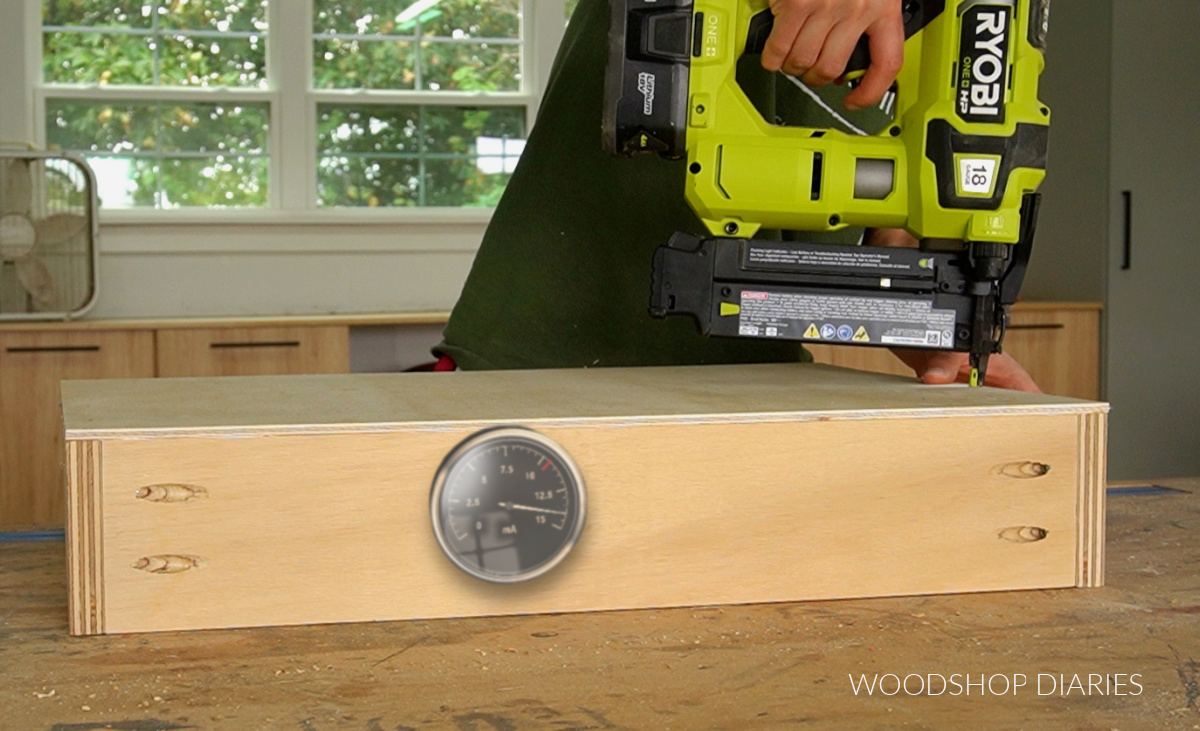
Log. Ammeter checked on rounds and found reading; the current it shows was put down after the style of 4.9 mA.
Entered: 14 mA
